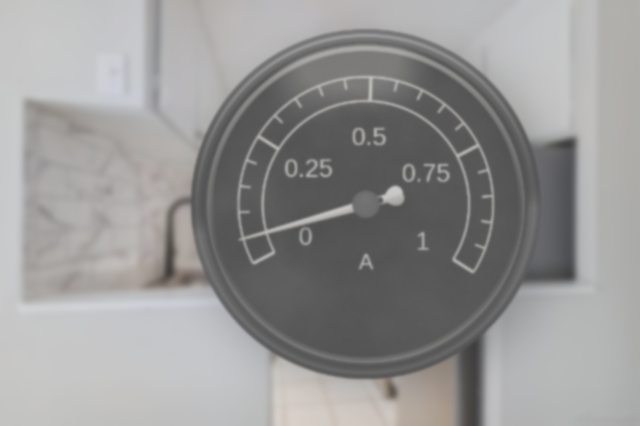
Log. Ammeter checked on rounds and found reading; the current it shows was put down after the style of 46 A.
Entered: 0.05 A
